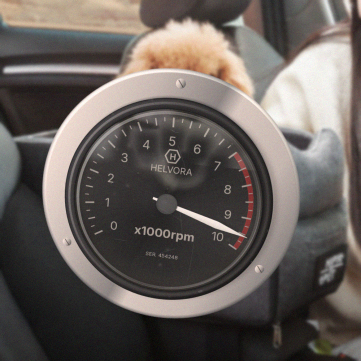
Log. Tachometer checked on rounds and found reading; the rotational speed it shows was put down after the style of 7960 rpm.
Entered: 9500 rpm
